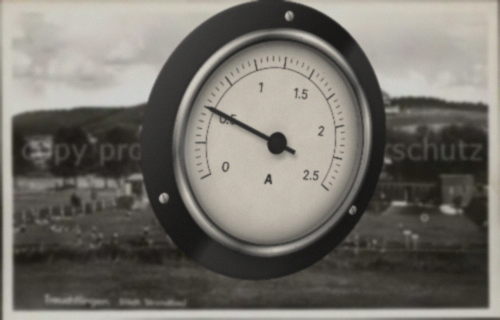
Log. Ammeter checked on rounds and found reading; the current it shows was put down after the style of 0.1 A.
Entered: 0.5 A
